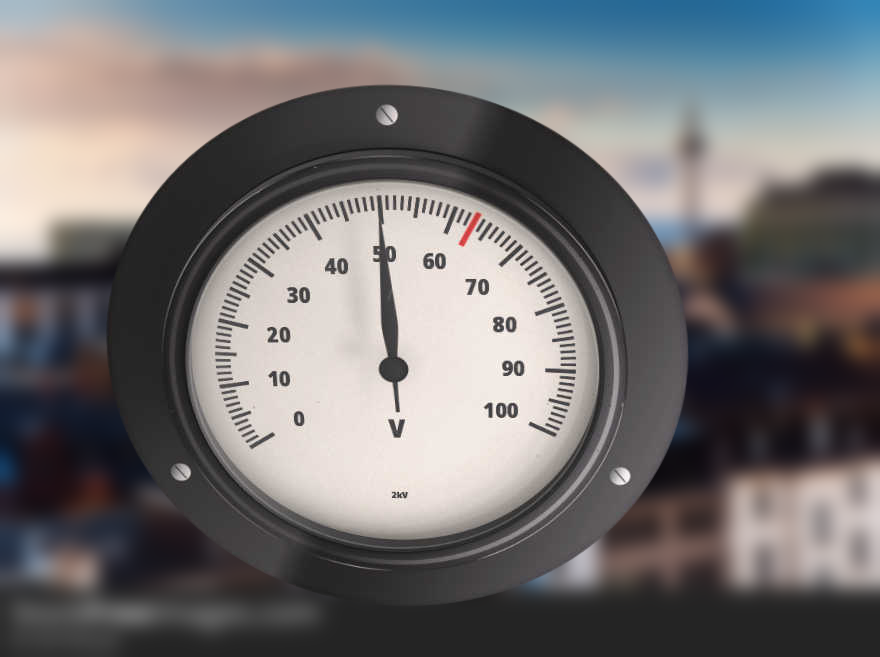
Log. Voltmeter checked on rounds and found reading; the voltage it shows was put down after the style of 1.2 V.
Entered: 50 V
